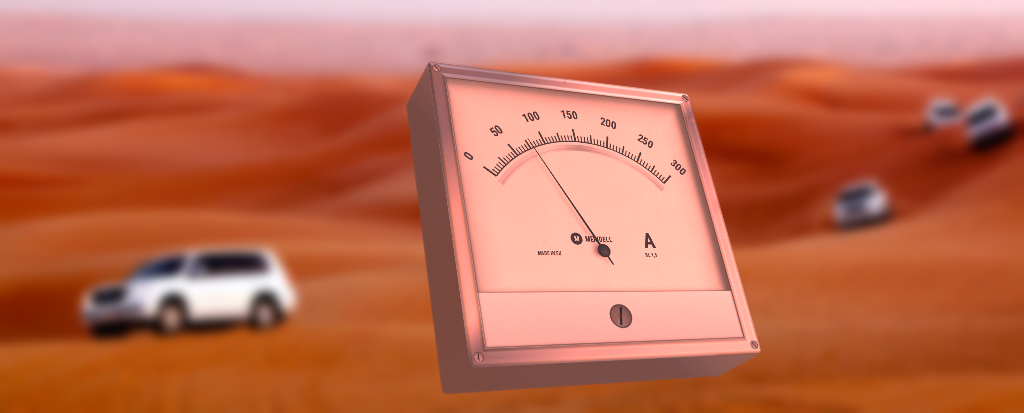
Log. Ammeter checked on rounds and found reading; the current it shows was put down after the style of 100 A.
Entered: 75 A
